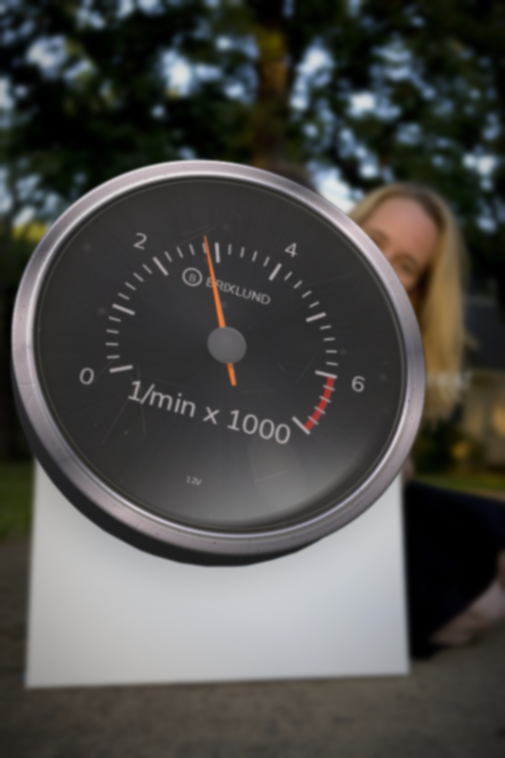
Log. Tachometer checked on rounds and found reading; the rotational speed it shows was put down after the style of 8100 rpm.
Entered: 2800 rpm
